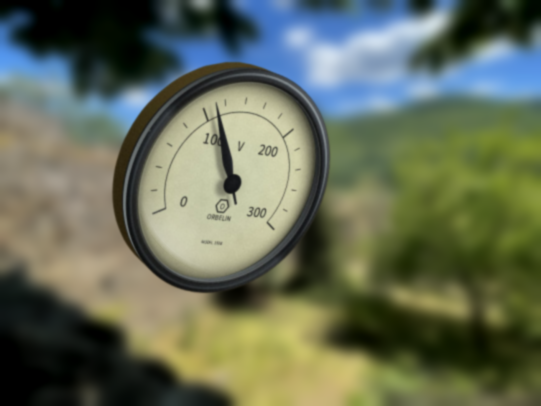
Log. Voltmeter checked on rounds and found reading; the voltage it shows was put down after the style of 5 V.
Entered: 110 V
